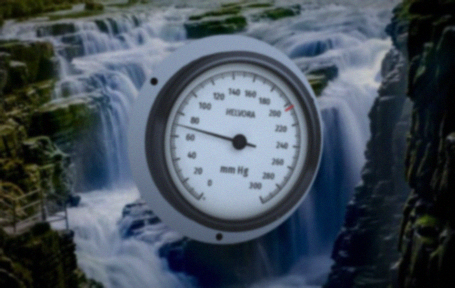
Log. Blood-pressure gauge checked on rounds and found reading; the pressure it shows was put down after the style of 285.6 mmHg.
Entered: 70 mmHg
